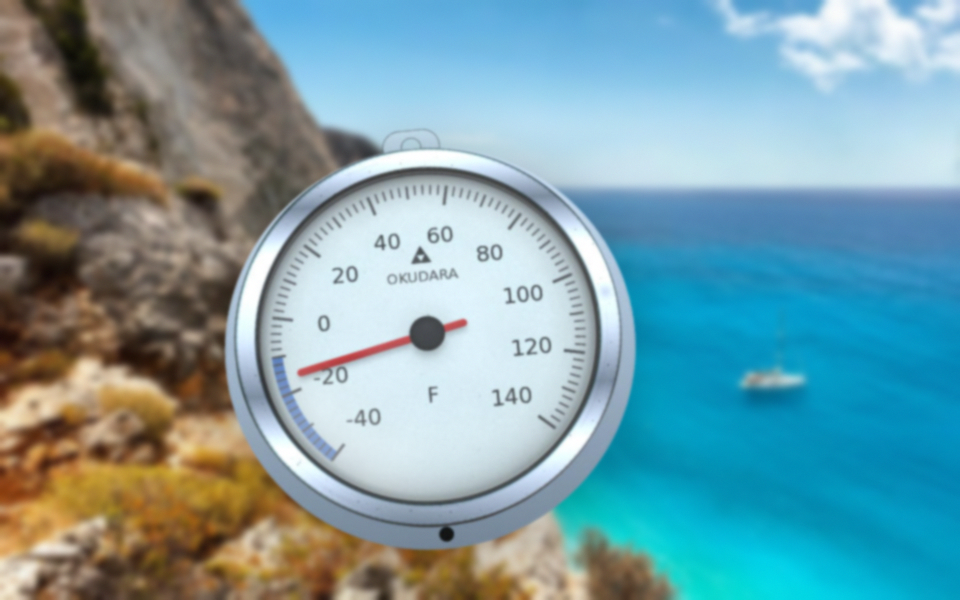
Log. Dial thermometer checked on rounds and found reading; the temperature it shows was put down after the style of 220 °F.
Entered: -16 °F
